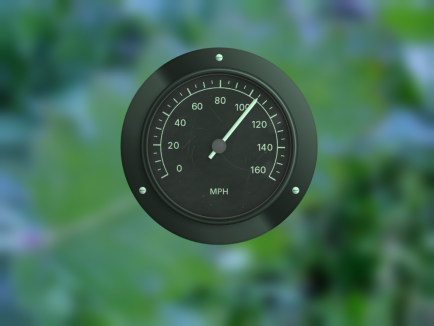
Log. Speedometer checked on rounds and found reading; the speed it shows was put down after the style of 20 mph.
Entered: 105 mph
